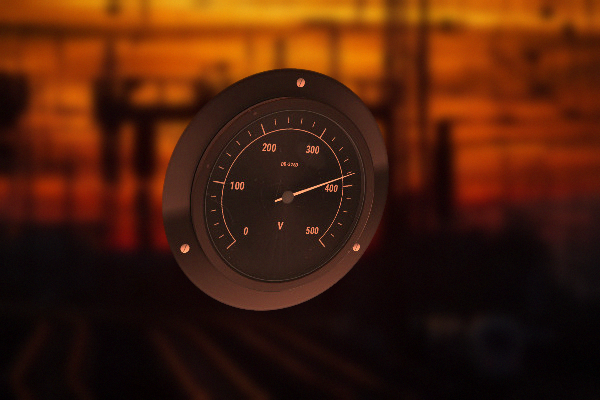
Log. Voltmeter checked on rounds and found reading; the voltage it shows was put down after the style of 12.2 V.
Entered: 380 V
